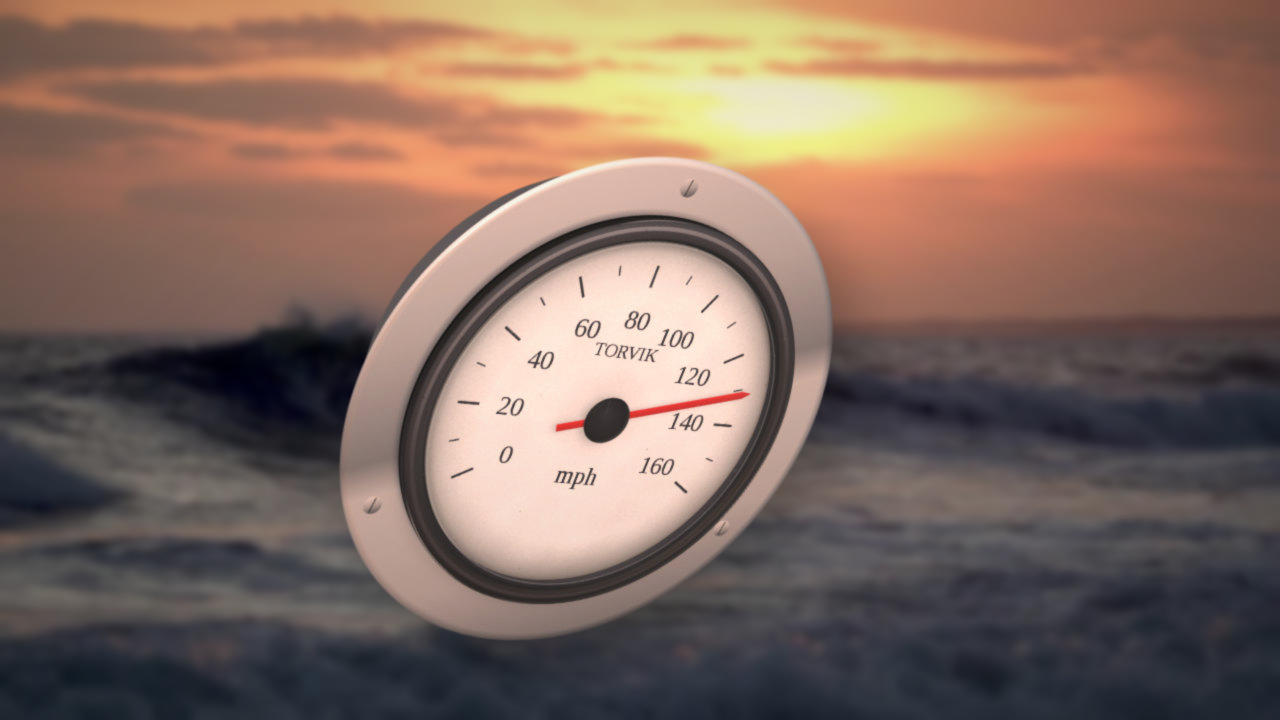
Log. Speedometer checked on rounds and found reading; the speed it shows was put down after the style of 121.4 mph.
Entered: 130 mph
